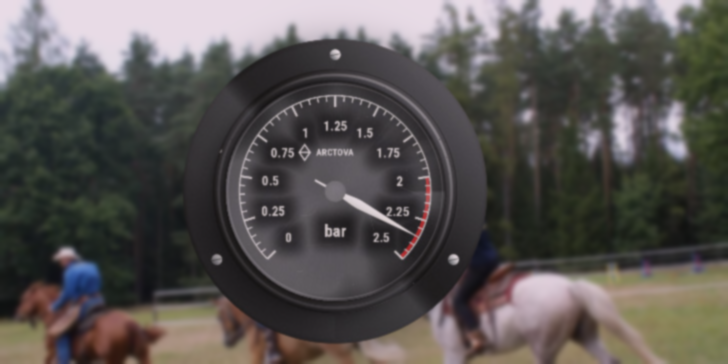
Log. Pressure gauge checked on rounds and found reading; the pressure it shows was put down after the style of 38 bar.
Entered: 2.35 bar
